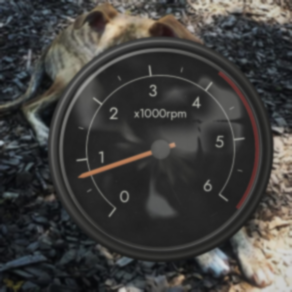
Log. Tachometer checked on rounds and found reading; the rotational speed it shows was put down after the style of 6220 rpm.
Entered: 750 rpm
